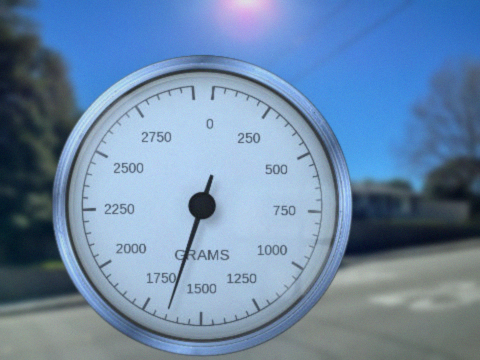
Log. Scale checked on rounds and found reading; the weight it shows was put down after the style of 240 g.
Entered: 1650 g
